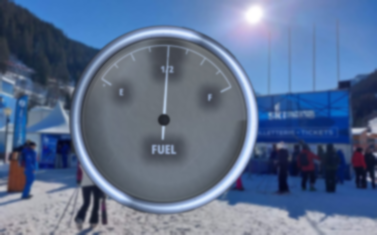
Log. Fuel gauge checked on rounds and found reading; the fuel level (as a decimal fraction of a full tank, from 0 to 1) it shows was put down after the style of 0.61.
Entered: 0.5
